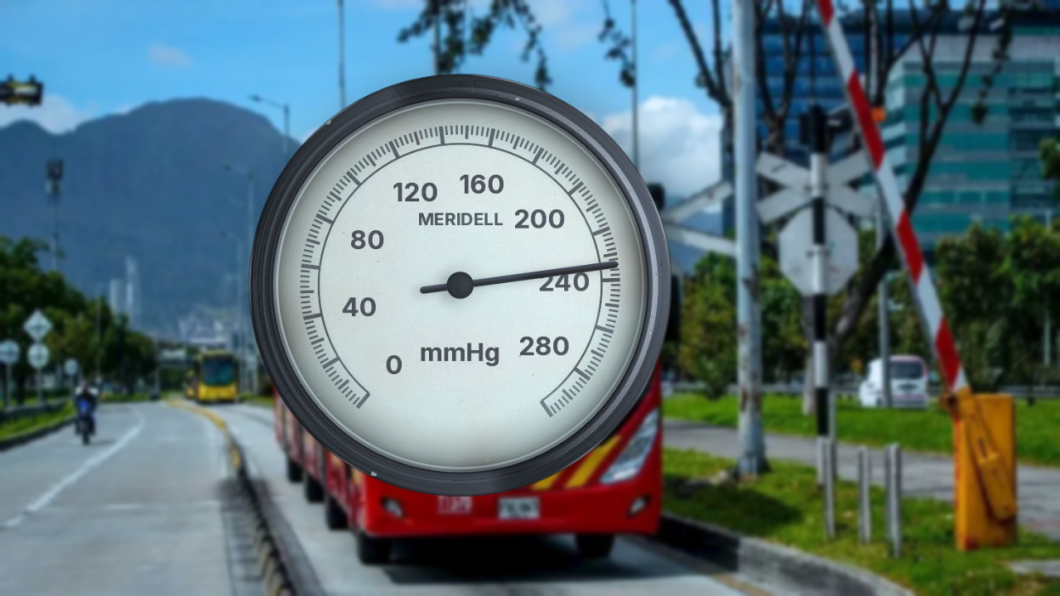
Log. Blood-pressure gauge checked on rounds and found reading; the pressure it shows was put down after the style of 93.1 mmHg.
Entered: 234 mmHg
